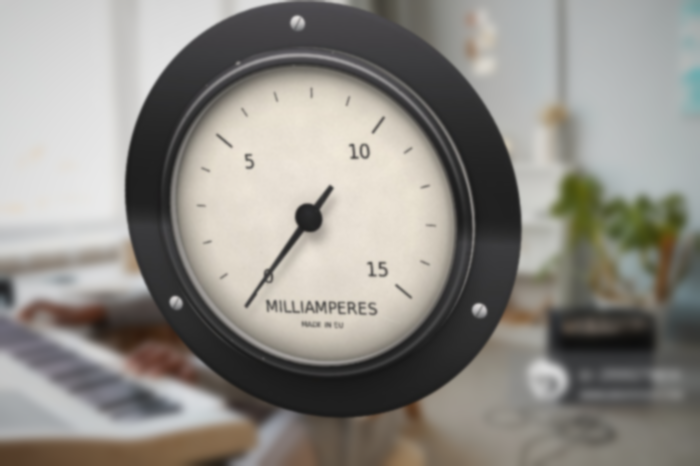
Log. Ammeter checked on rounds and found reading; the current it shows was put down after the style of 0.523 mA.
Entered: 0 mA
